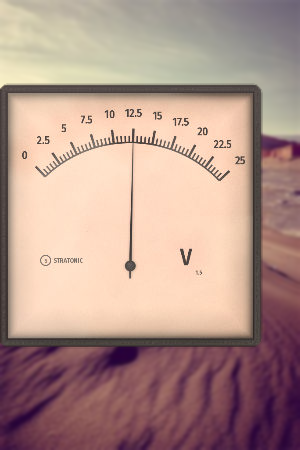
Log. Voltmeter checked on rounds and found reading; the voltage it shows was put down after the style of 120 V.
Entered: 12.5 V
